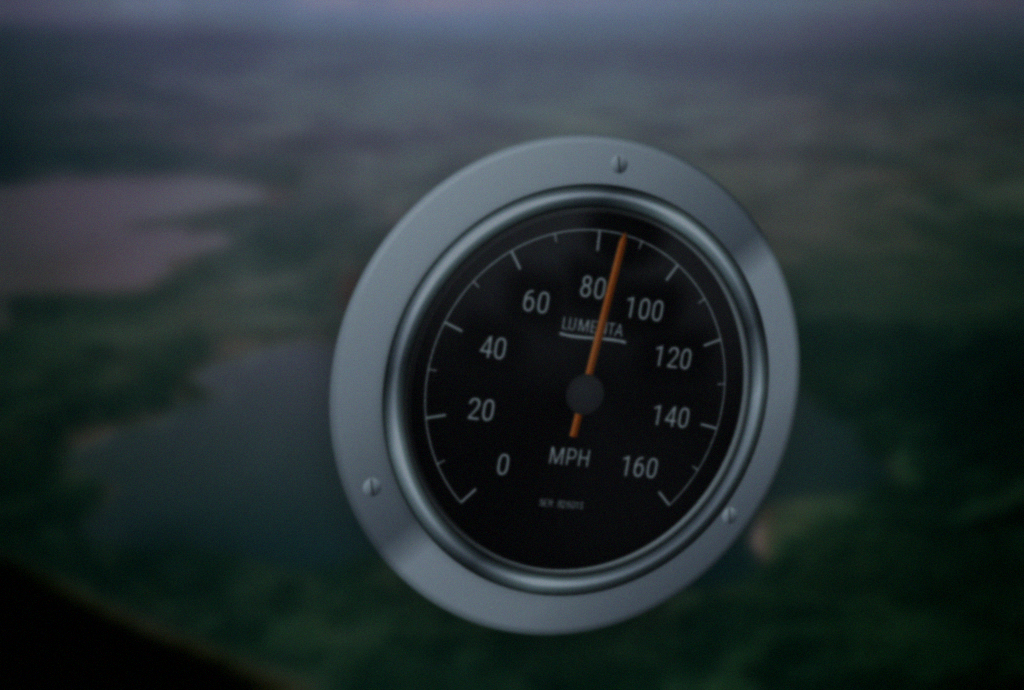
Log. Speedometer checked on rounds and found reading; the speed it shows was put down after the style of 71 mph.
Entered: 85 mph
